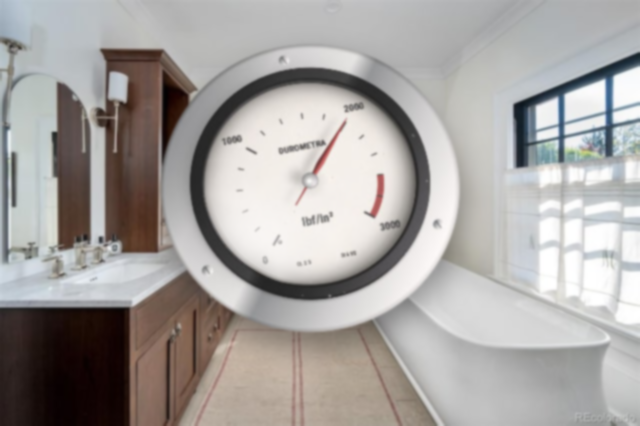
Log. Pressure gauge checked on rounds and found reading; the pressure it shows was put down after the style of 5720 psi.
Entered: 2000 psi
